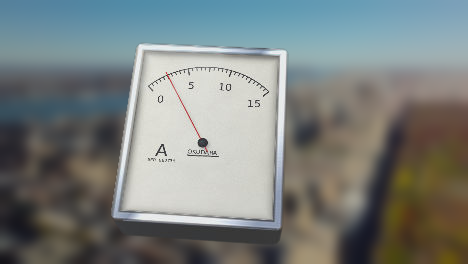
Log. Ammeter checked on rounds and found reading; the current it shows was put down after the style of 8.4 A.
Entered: 2.5 A
